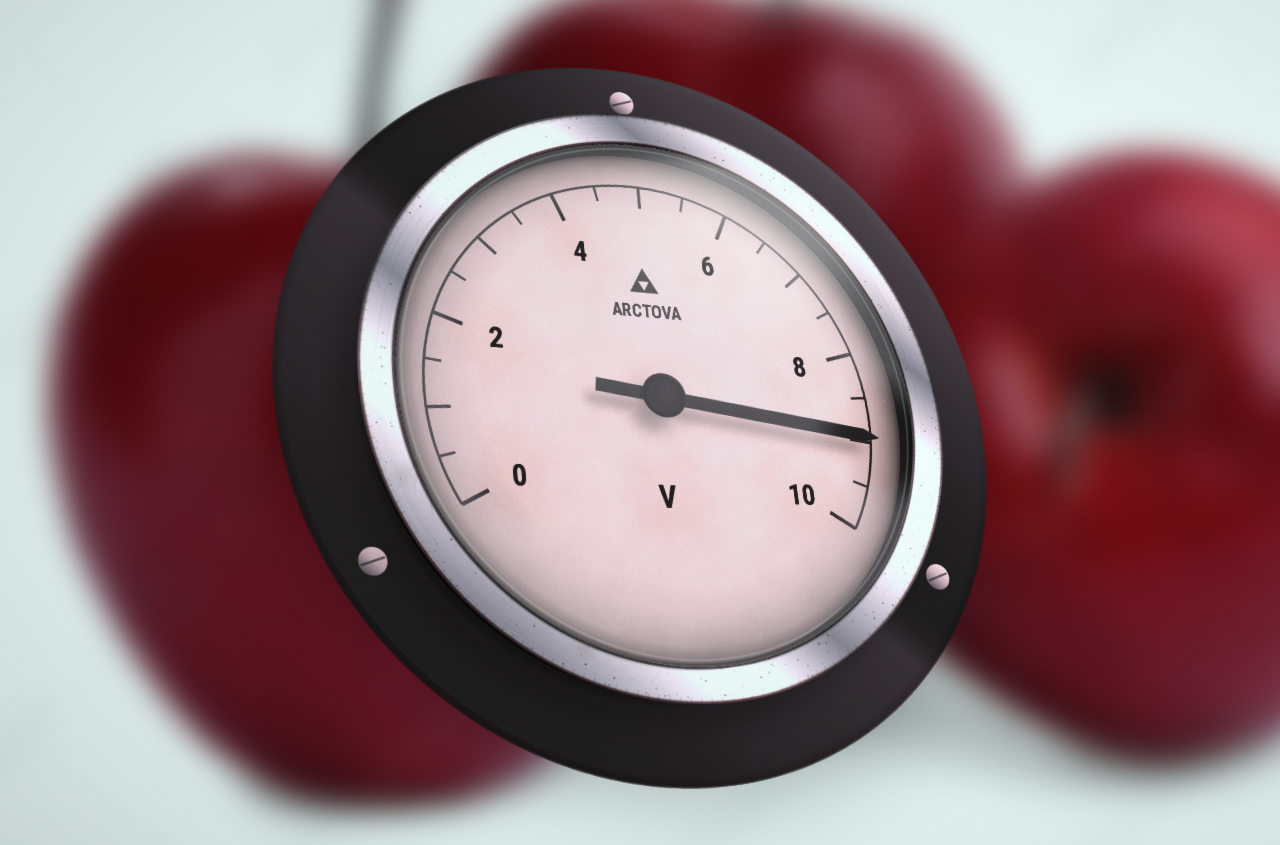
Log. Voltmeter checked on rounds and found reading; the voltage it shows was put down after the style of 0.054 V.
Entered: 9 V
